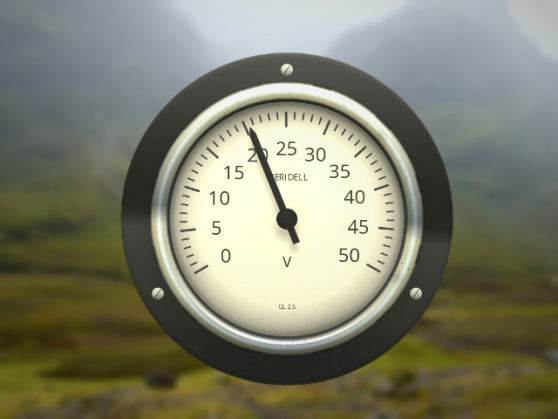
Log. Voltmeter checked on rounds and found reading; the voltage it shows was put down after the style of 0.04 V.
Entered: 20.5 V
